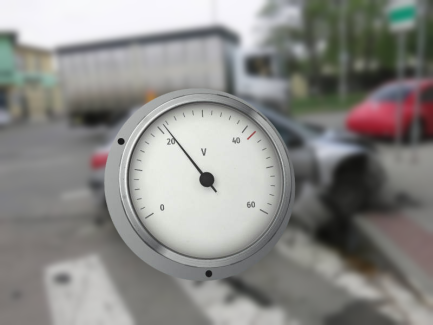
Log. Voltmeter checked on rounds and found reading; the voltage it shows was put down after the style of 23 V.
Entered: 21 V
